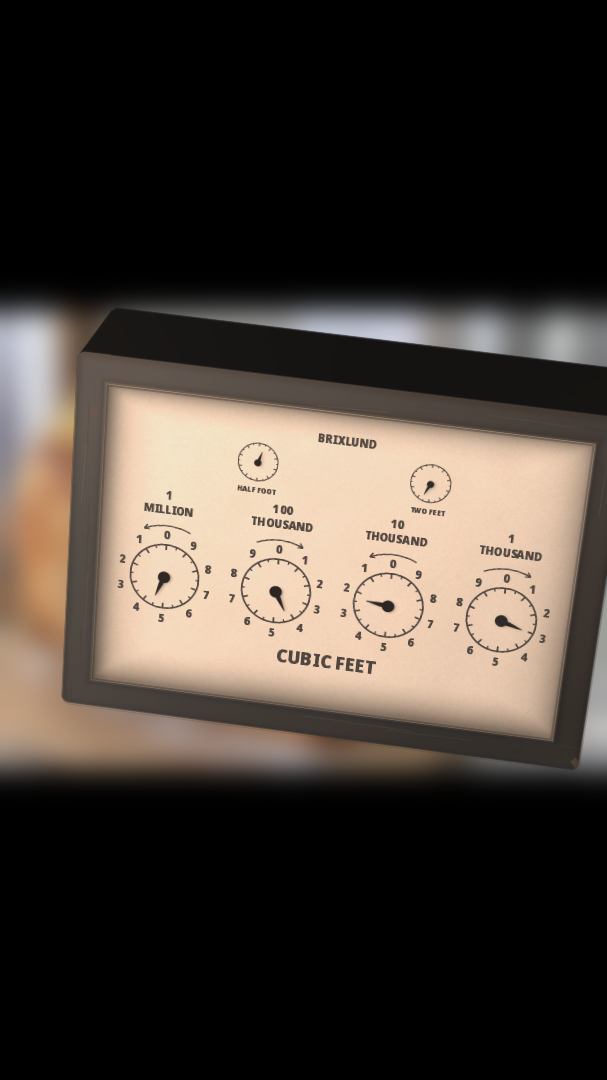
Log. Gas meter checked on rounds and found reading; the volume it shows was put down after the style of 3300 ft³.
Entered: 442300 ft³
